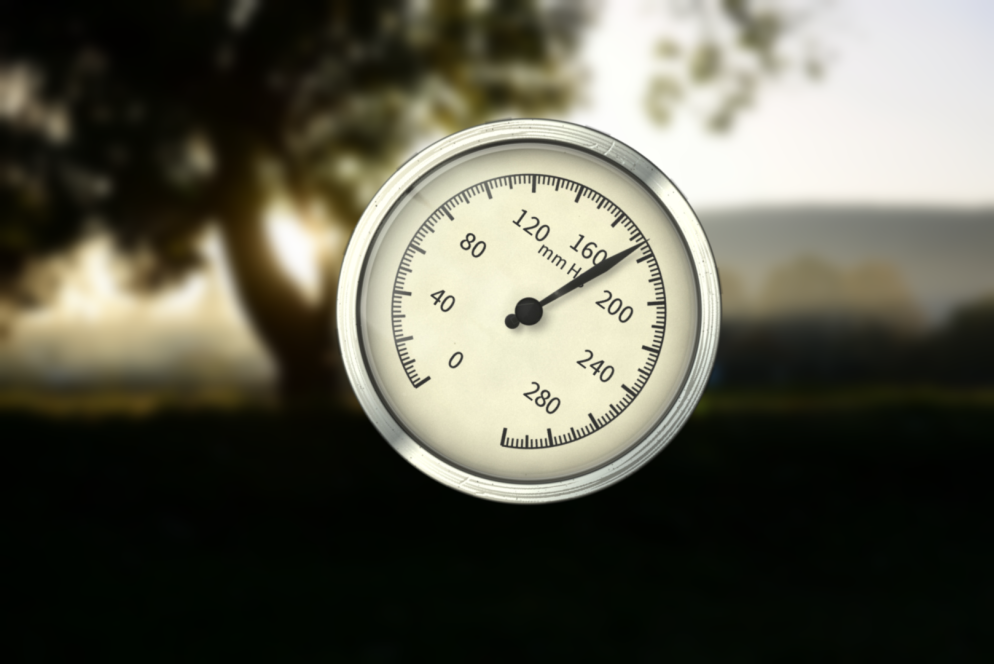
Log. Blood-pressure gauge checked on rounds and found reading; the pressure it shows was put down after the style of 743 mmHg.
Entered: 174 mmHg
